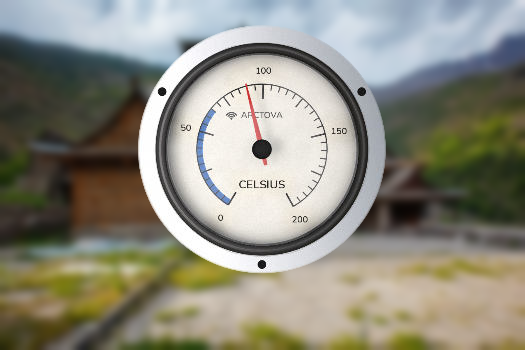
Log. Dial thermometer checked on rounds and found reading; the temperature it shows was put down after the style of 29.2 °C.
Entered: 90 °C
